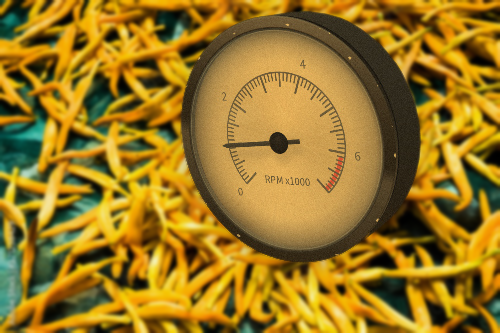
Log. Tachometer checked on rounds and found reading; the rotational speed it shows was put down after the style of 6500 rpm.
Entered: 1000 rpm
